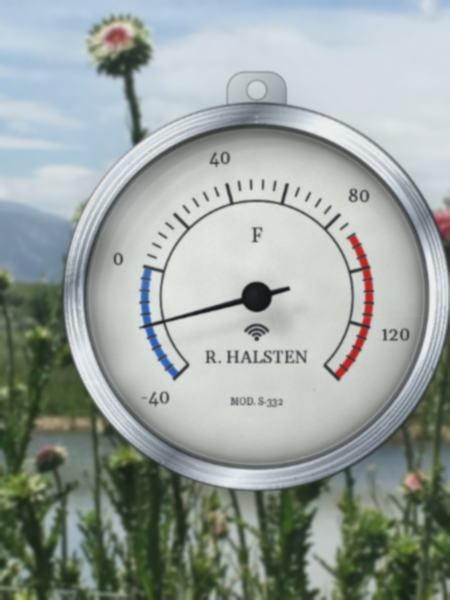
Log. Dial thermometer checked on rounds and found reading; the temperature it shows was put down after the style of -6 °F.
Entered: -20 °F
